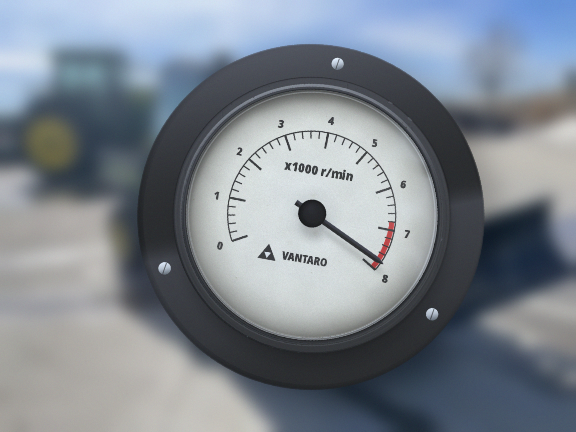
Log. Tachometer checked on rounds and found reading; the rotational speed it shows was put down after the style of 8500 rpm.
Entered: 7800 rpm
